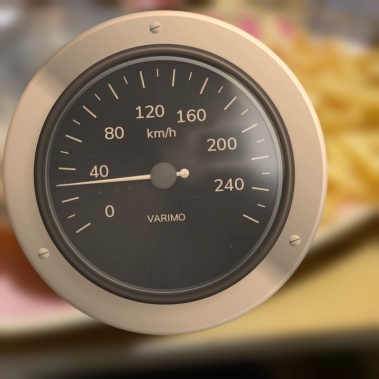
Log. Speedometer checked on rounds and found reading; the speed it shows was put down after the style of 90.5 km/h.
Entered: 30 km/h
